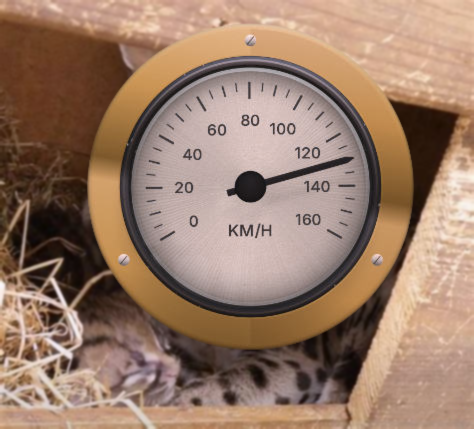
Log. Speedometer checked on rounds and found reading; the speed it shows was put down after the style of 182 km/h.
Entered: 130 km/h
